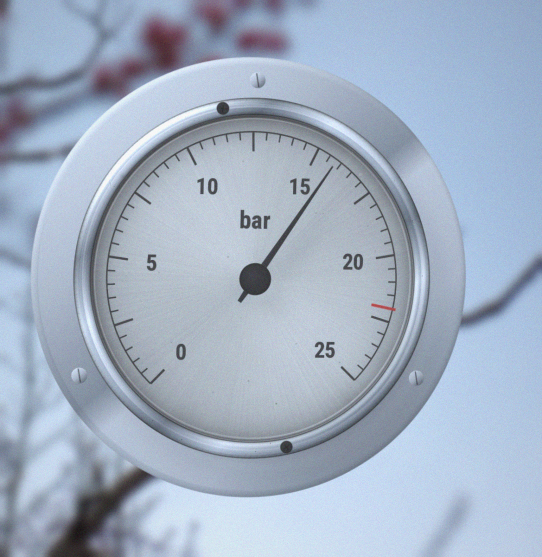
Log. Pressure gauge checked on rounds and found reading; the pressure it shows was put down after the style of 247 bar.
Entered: 15.75 bar
